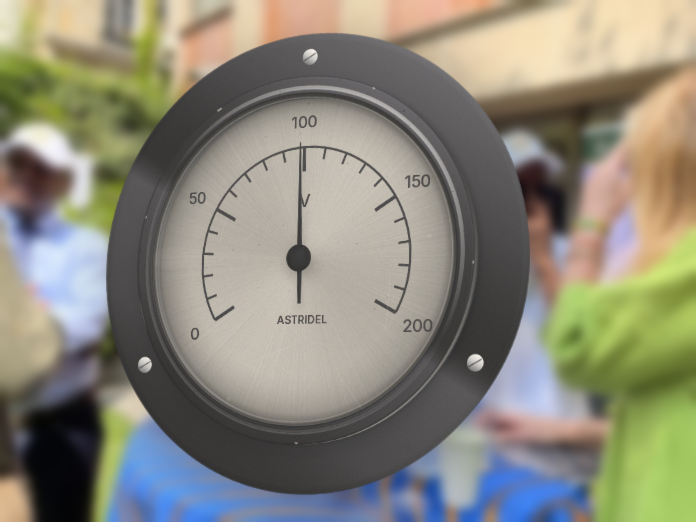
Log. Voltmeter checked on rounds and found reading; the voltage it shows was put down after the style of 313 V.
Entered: 100 V
